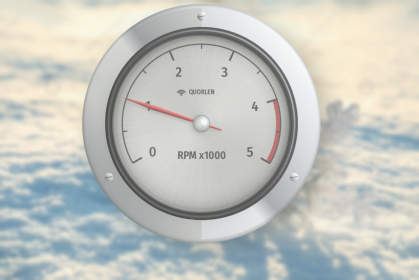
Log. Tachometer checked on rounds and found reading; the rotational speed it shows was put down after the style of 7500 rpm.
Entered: 1000 rpm
